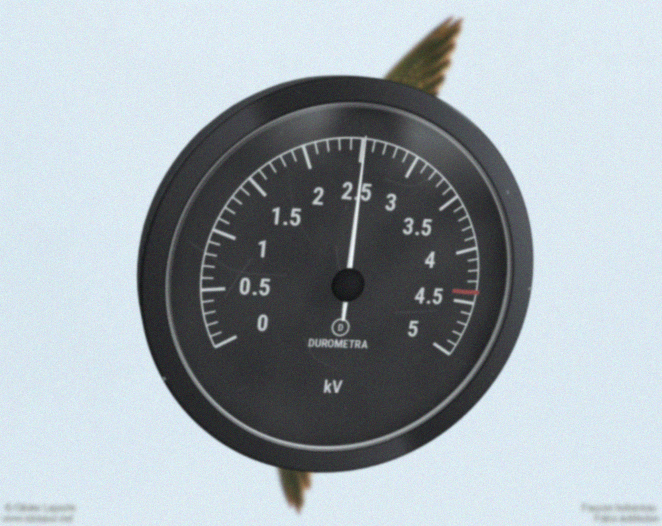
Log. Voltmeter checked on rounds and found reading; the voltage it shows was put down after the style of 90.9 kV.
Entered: 2.5 kV
